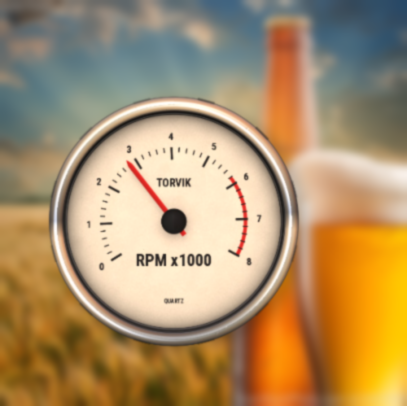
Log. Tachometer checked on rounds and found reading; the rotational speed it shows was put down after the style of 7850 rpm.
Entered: 2800 rpm
